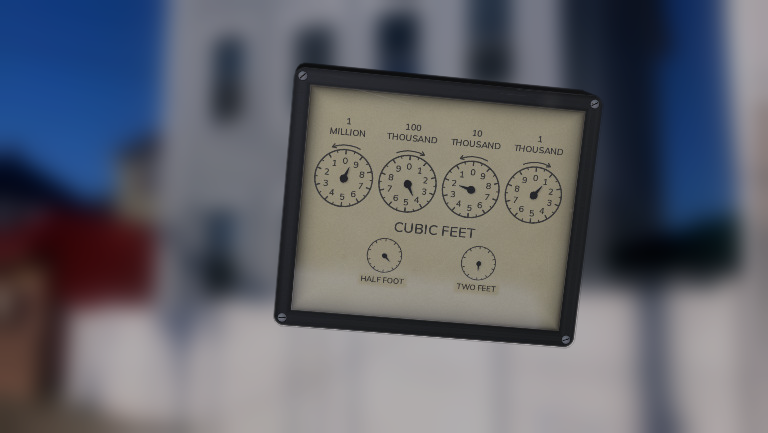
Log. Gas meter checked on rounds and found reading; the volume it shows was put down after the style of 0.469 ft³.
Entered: 942100 ft³
